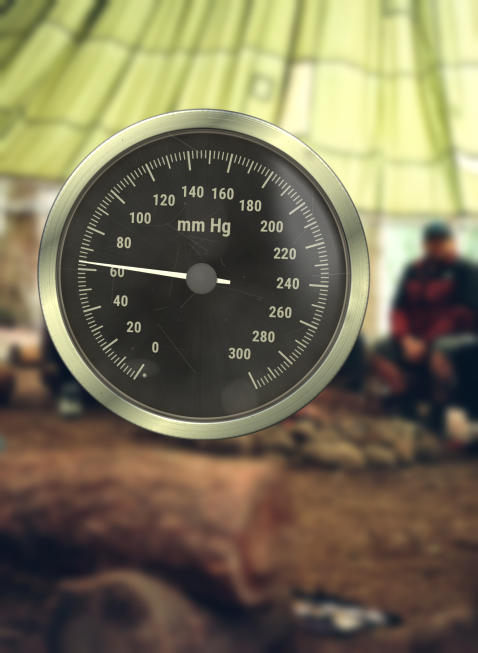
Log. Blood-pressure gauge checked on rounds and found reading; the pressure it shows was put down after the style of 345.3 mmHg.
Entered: 64 mmHg
